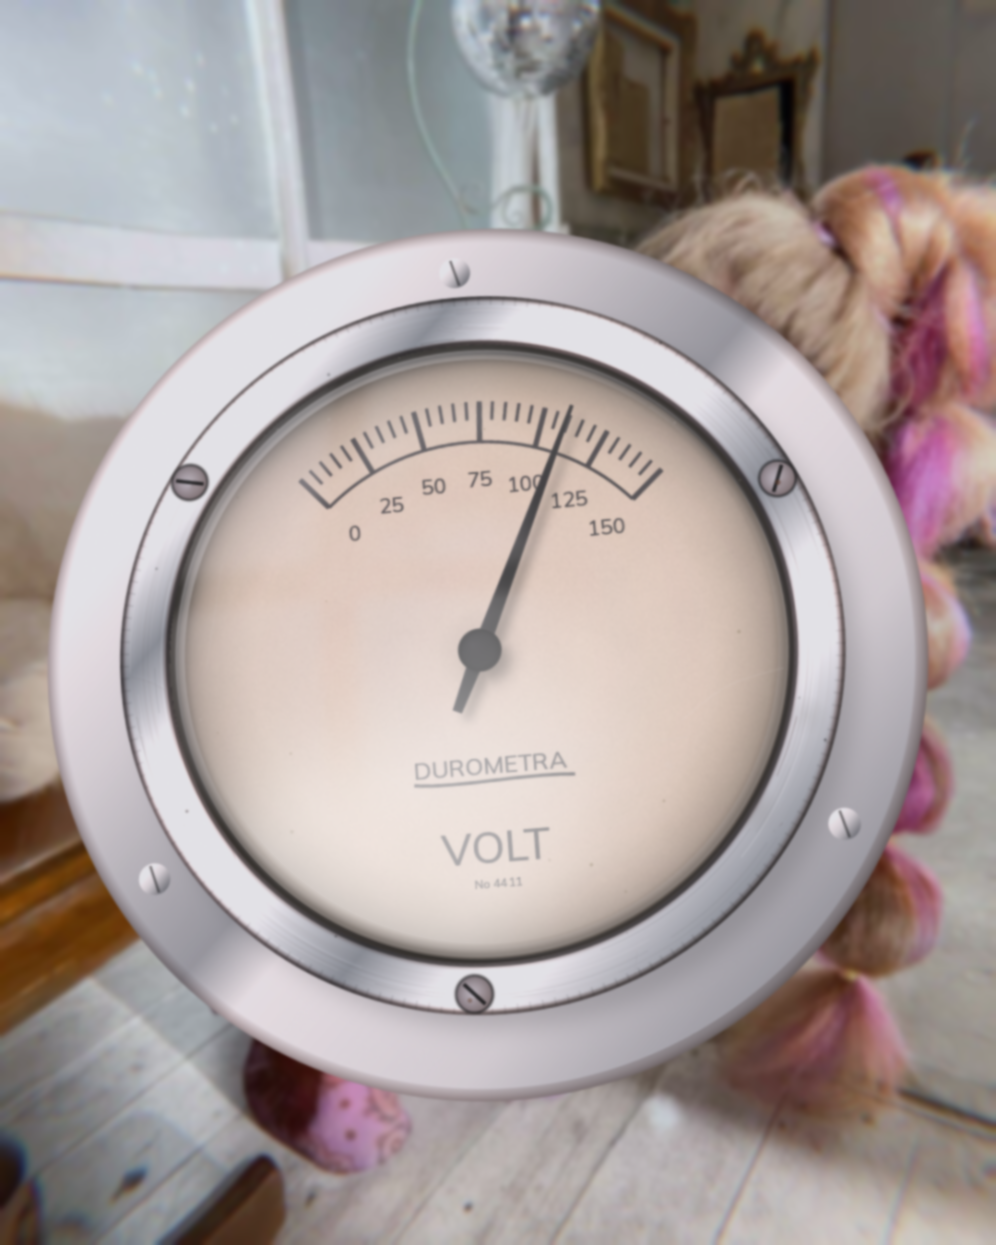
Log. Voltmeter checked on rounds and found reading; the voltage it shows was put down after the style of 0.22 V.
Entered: 110 V
